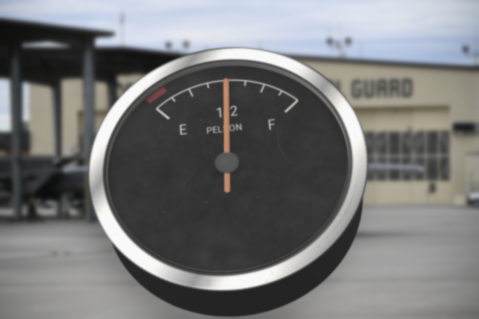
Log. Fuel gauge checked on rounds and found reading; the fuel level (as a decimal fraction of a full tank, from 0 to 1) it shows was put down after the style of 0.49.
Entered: 0.5
